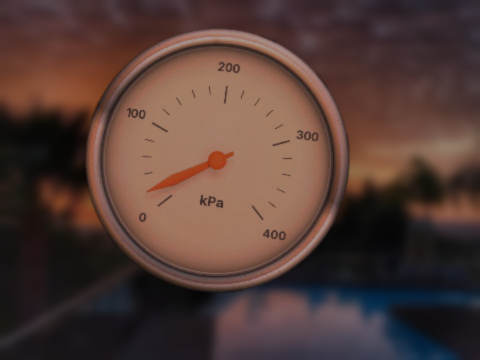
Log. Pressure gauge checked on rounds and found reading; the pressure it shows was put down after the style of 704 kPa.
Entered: 20 kPa
